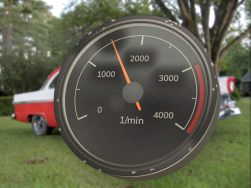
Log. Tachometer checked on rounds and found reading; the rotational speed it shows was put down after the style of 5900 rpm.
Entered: 1500 rpm
